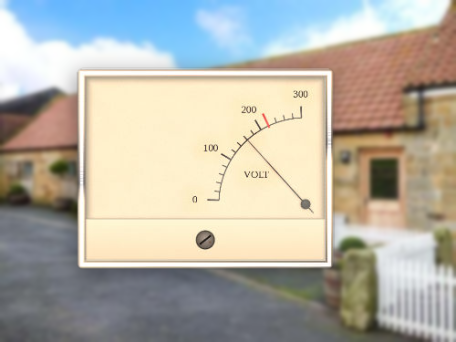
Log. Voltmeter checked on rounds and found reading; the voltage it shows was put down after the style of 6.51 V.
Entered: 160 V
